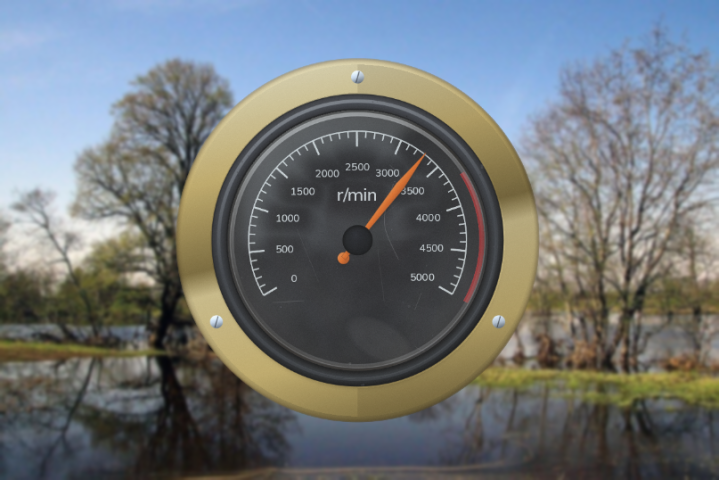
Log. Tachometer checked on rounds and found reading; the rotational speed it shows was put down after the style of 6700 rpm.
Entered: 3300 rpm
